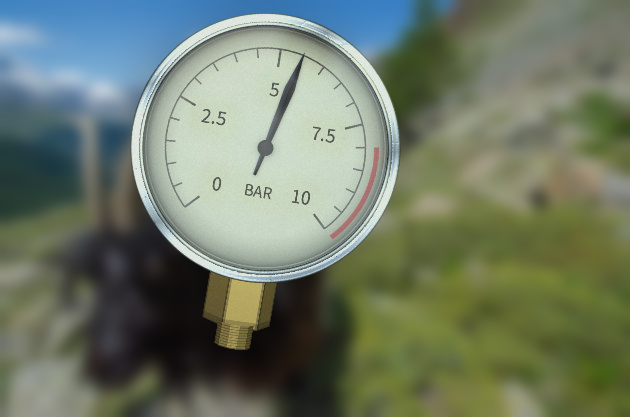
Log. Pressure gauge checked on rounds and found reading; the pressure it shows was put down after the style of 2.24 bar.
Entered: 5.5 bar
